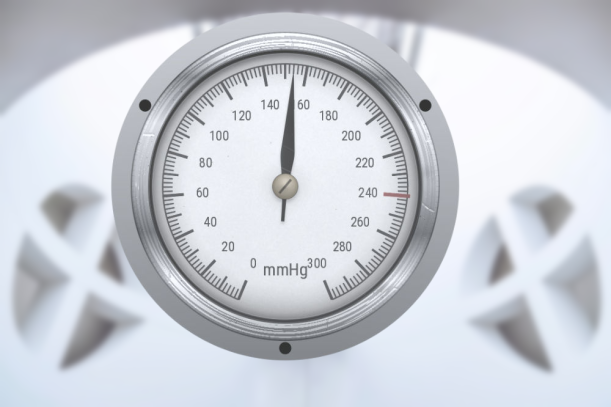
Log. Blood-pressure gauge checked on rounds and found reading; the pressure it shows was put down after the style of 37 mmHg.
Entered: 154 mmHg
